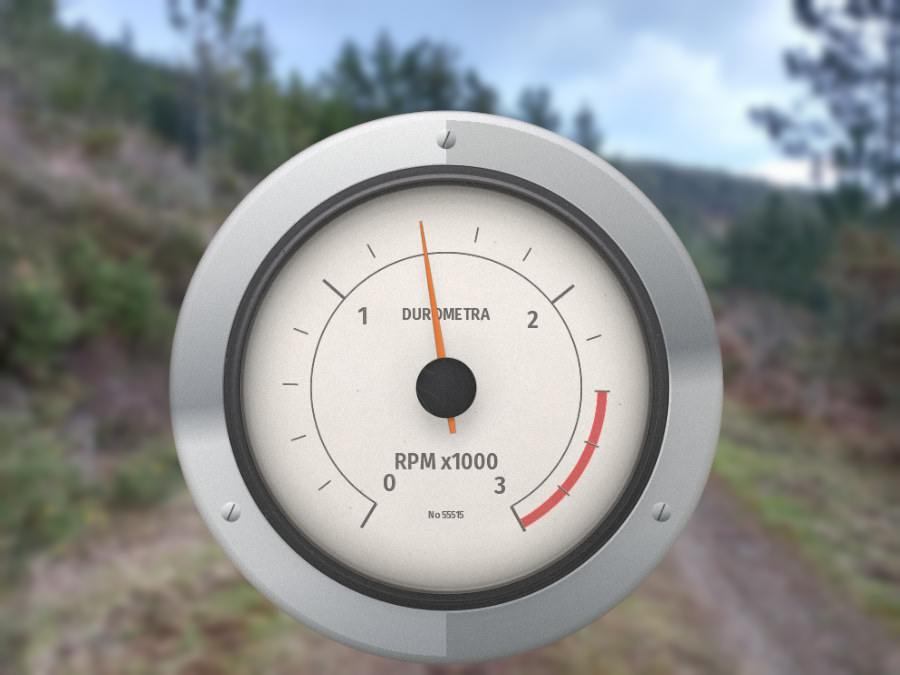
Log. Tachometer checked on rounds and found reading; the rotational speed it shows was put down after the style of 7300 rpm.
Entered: 1400 rpm
